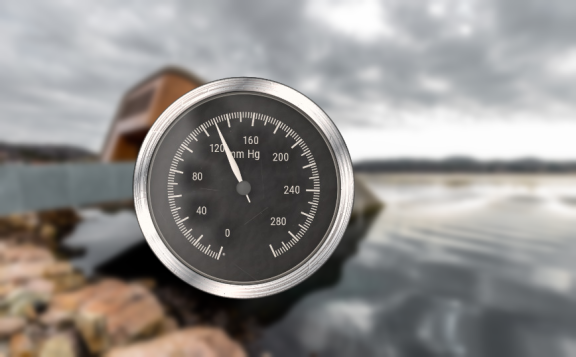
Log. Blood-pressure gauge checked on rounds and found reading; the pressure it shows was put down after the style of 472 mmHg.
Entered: 130 mmHg
